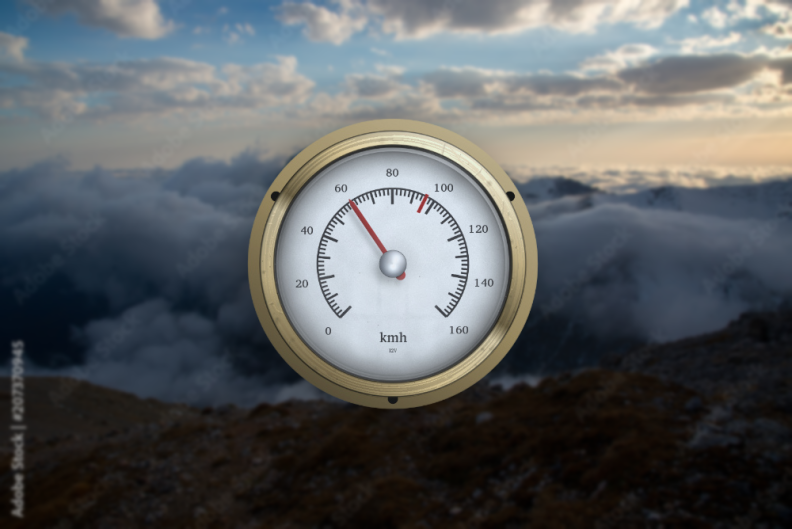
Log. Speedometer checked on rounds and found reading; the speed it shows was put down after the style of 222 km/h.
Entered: 60 km/h
